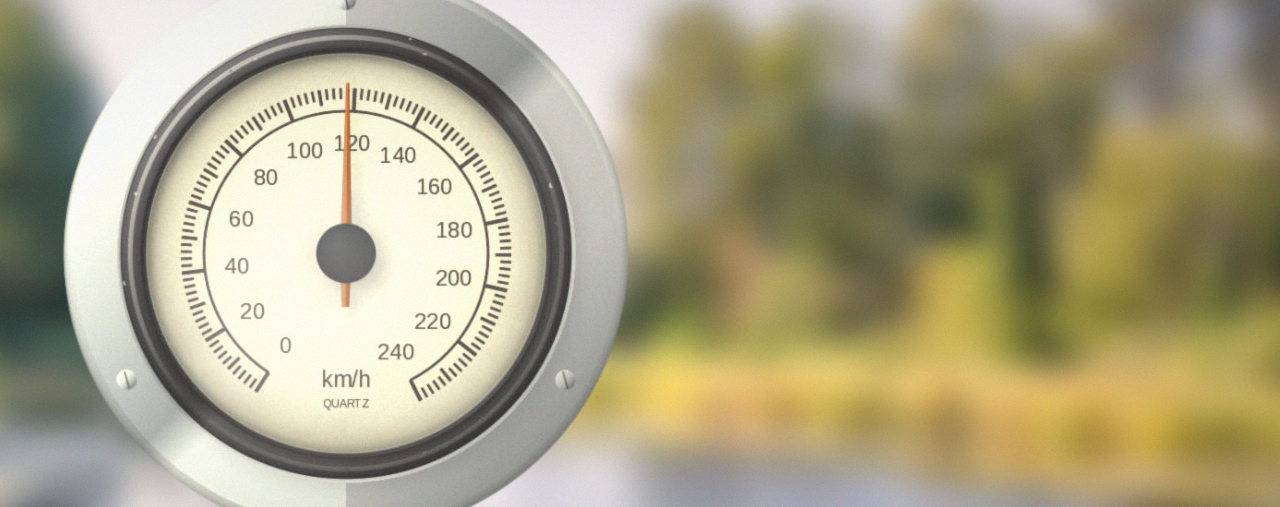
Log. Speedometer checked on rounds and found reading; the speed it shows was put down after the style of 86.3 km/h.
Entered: 118 km/h
